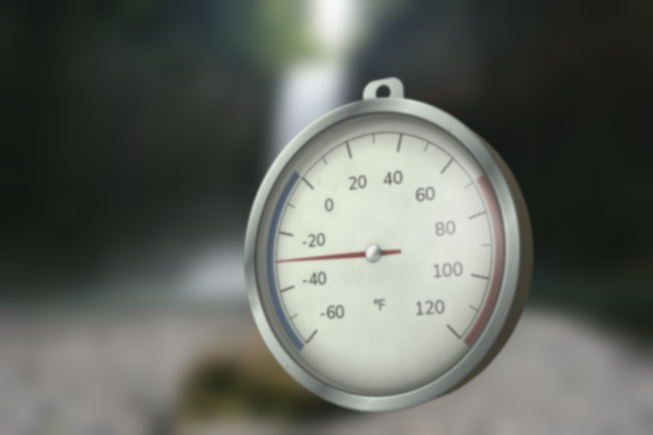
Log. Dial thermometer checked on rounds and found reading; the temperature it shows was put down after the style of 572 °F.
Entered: -30 °F
